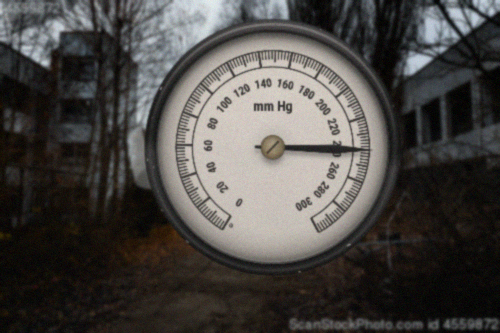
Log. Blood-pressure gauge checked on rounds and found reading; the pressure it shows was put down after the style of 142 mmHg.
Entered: 240 mmHg
